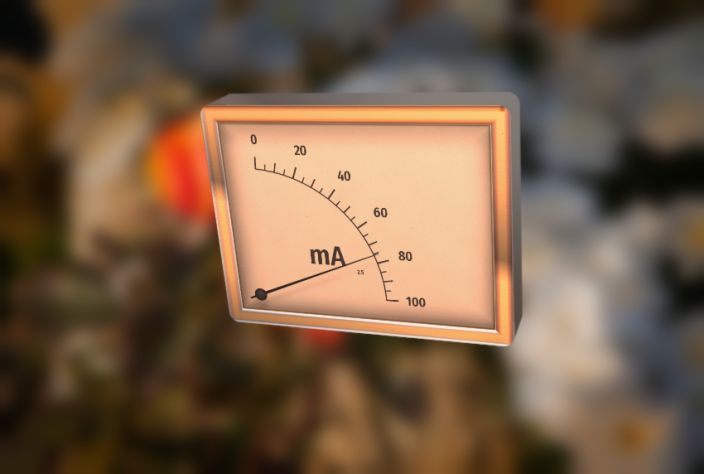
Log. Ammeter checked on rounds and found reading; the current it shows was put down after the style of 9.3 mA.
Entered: 75 mA
